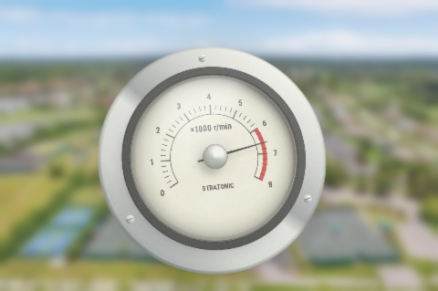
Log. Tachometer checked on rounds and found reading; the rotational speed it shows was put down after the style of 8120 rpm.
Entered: 6600 rpm
